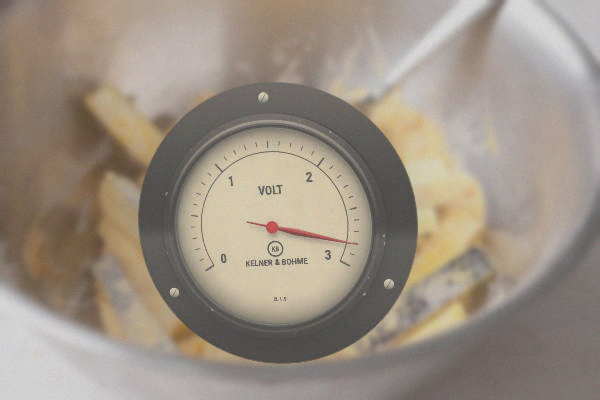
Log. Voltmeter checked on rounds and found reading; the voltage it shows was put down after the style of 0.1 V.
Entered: 2.8 V
